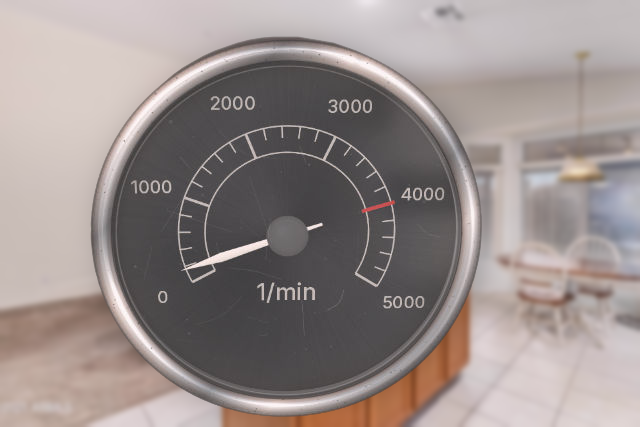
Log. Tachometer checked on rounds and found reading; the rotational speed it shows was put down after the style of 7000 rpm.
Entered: 200 rpm
